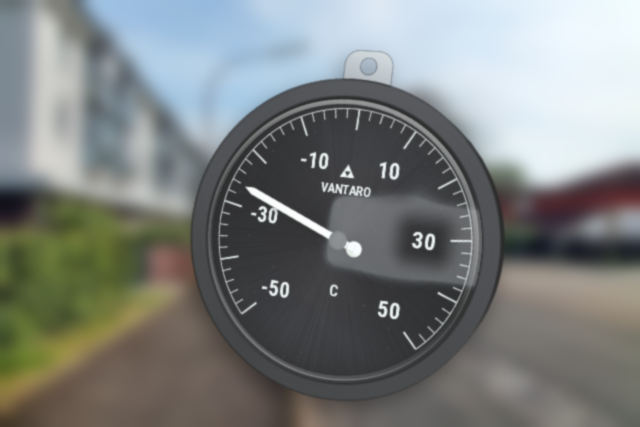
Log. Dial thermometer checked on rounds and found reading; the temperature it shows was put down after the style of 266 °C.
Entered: -26 °C
